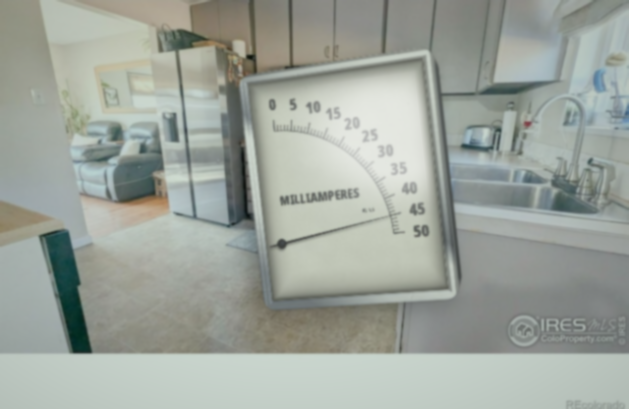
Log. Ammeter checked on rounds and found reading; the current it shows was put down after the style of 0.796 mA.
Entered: 45 mA
